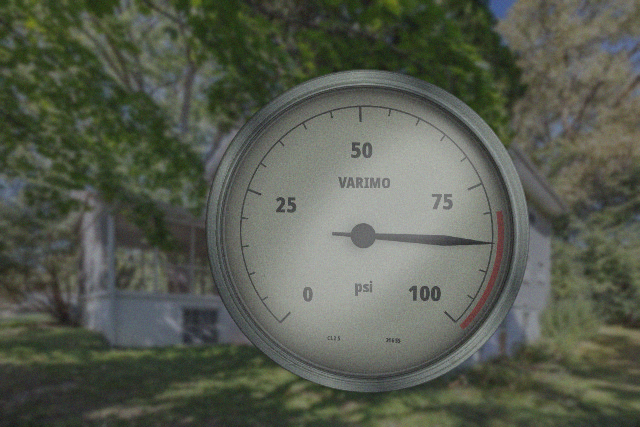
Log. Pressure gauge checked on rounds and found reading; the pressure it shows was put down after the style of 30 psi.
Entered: 85 psi
